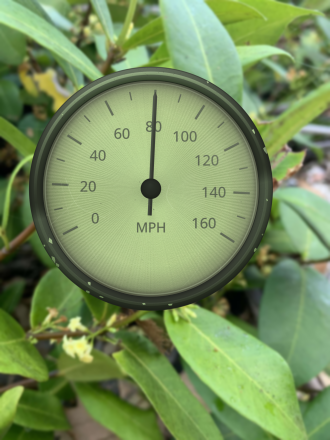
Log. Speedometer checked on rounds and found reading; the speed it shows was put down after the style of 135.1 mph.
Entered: 80 mph
